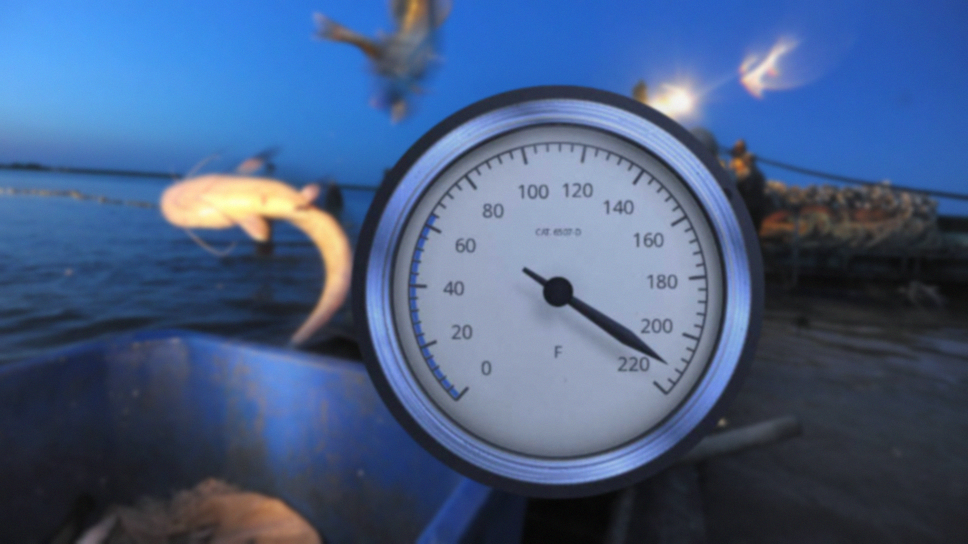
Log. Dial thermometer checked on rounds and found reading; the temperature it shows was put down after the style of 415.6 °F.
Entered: 212 °F
